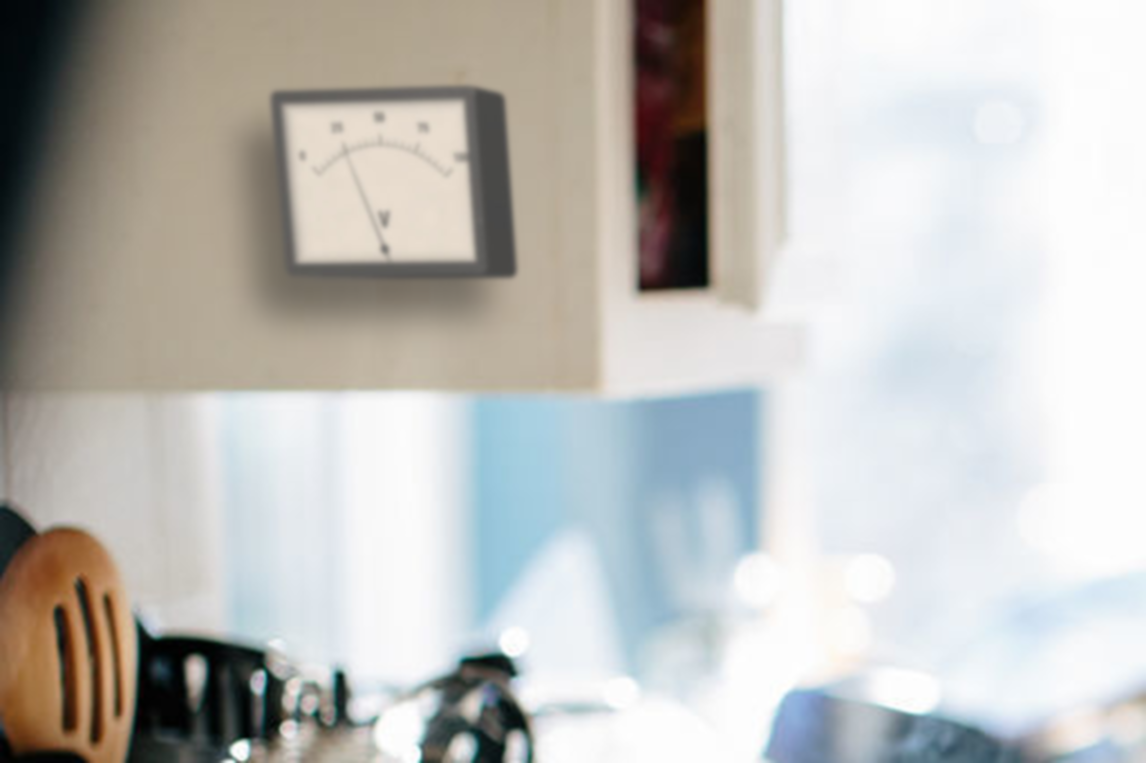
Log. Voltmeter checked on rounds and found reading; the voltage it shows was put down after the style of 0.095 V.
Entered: 25 V
